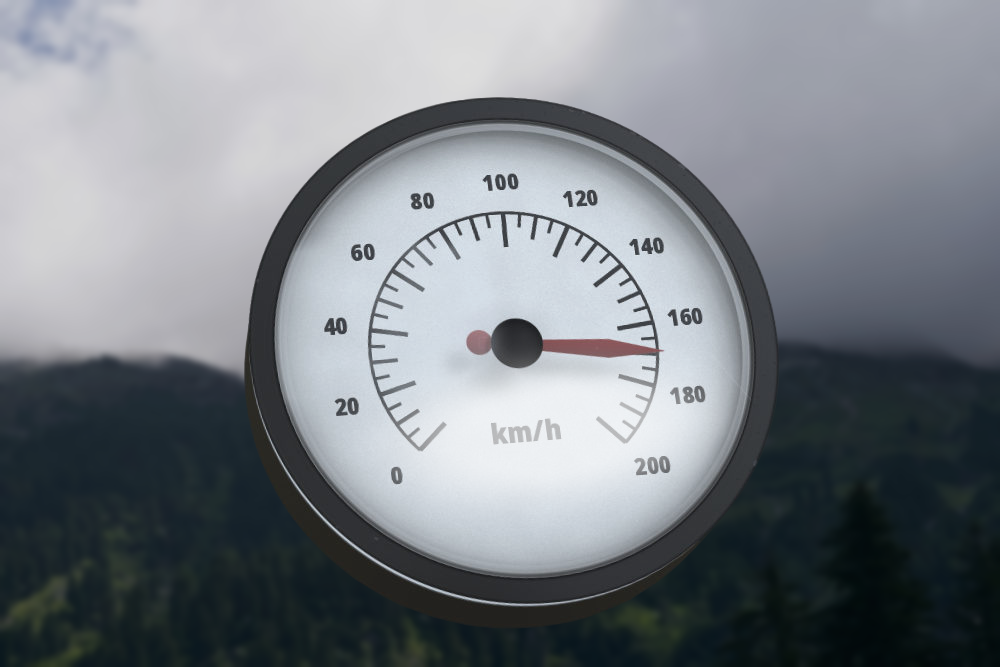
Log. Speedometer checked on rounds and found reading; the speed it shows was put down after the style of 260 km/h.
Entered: 170 km/h
